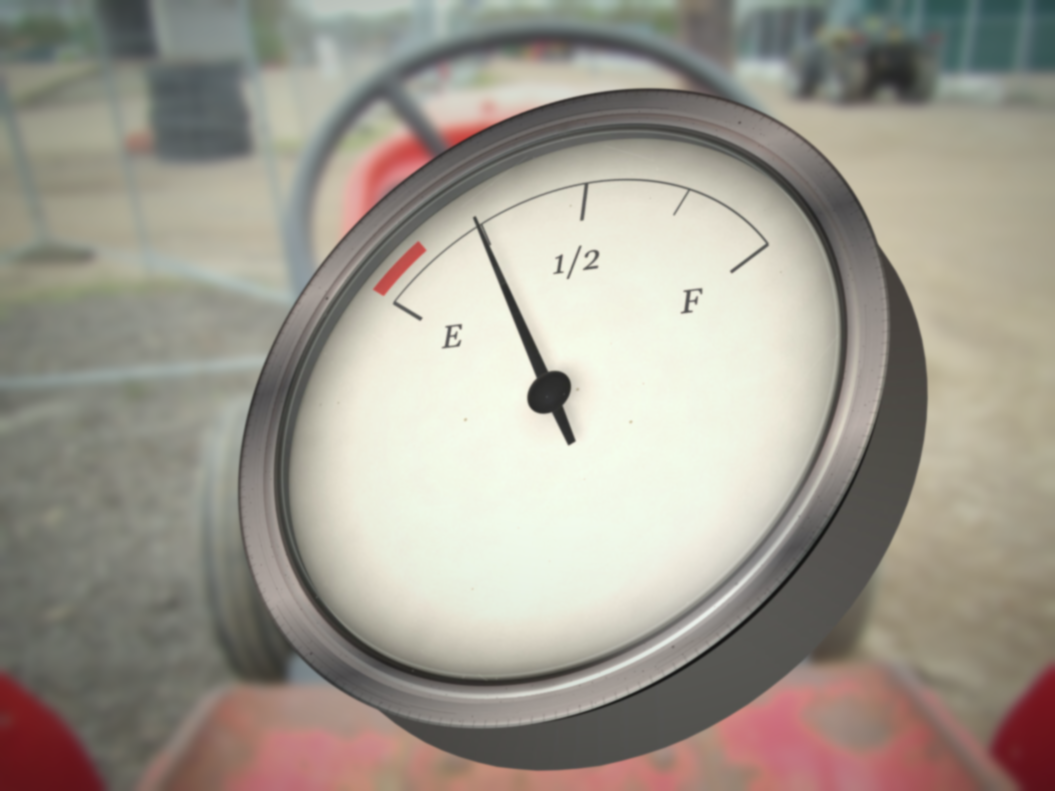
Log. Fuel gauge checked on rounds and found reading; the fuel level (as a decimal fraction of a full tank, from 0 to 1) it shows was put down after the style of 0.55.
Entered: 0.25
